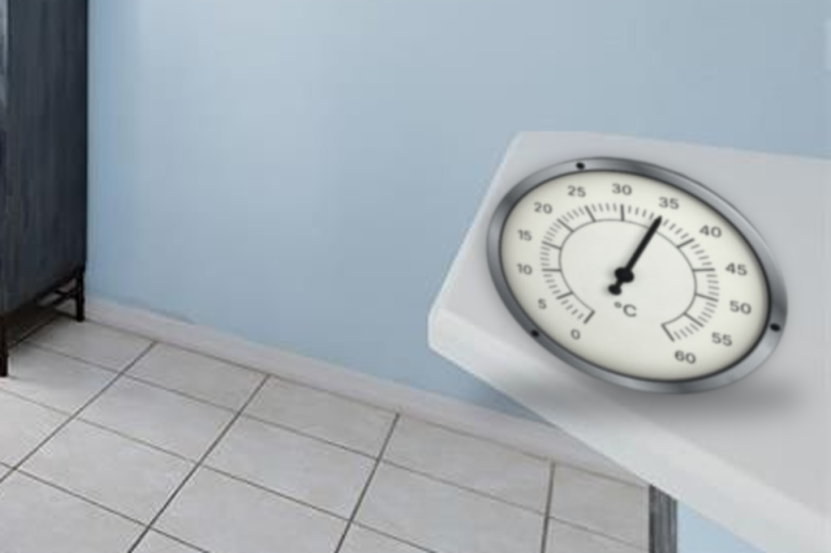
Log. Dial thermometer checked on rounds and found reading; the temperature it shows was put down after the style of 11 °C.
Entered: 35 °C
